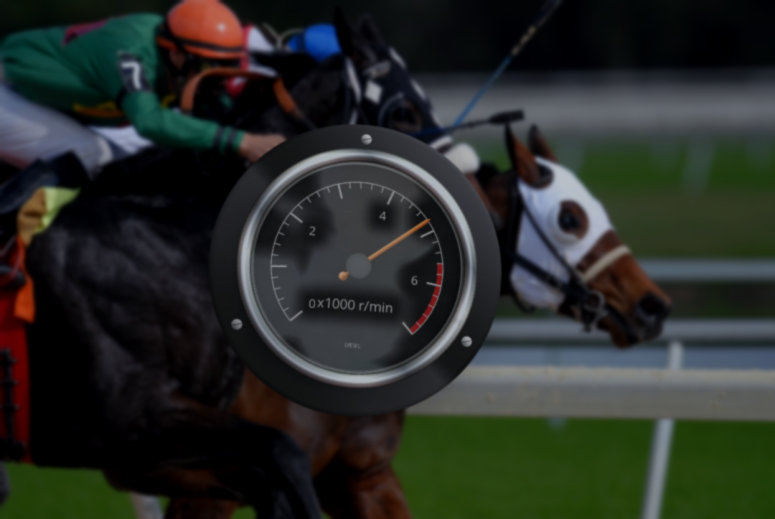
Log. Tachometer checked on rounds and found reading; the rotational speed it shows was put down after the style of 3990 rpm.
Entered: 4800 rpm
